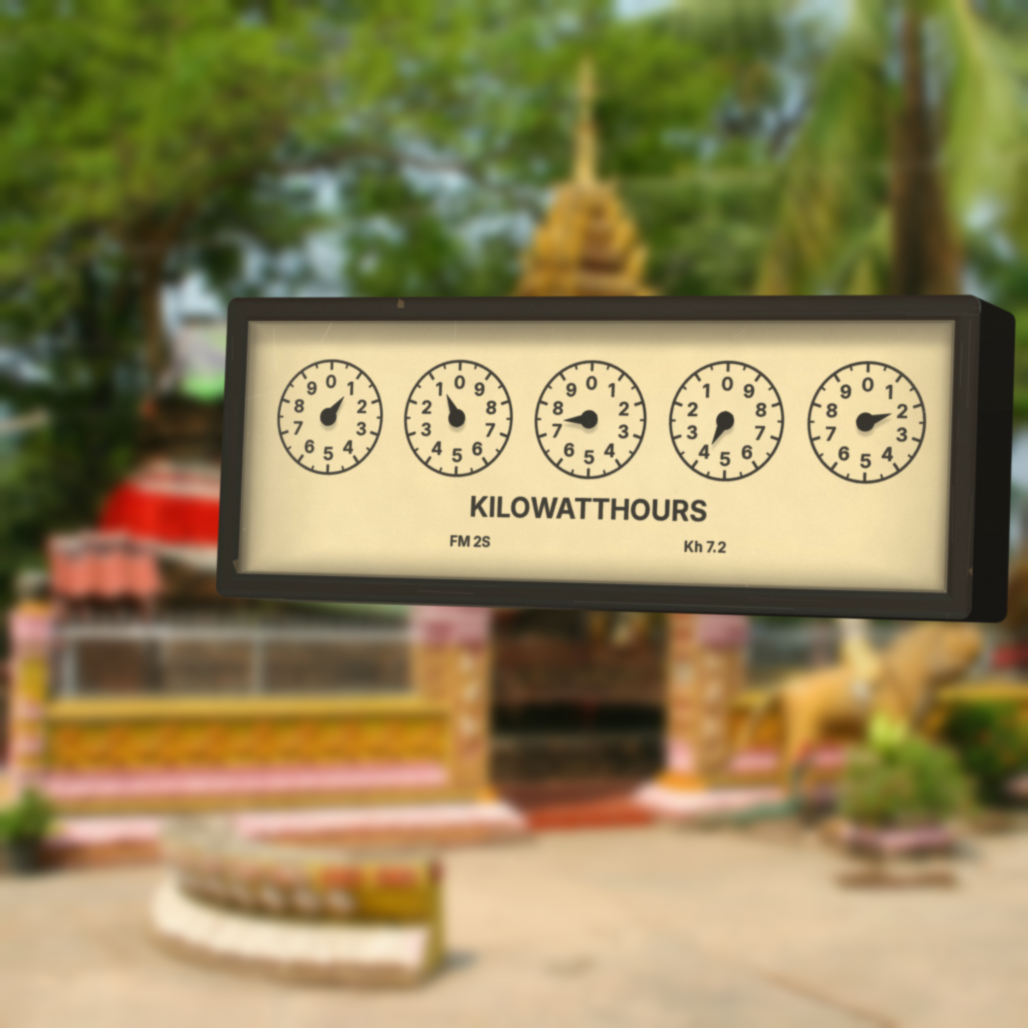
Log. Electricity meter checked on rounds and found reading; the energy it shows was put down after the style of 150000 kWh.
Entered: 10742 kWh
